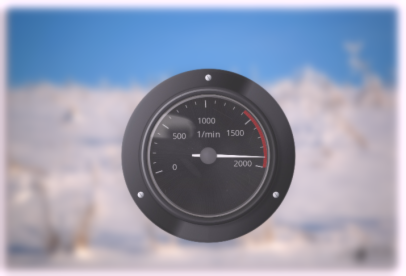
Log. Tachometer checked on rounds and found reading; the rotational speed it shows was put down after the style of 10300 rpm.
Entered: 1900 rpm
